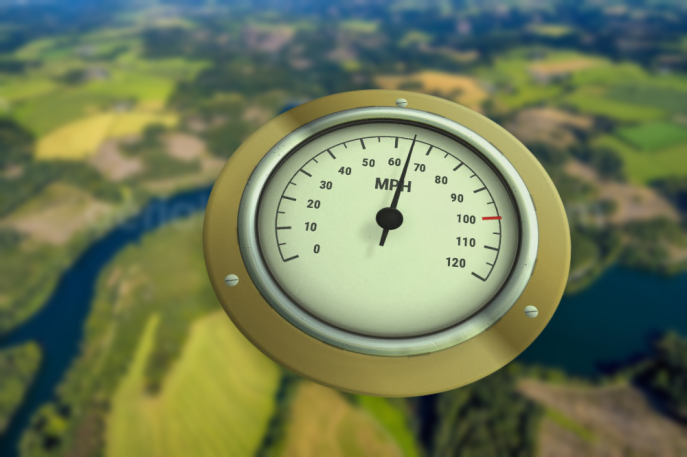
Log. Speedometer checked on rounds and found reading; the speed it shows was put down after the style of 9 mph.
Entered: 65 mph
